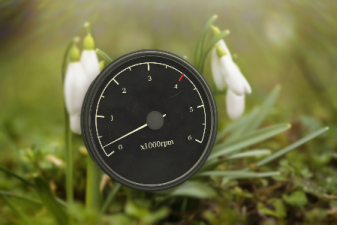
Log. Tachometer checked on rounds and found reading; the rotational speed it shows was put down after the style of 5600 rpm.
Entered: 250 rpm
